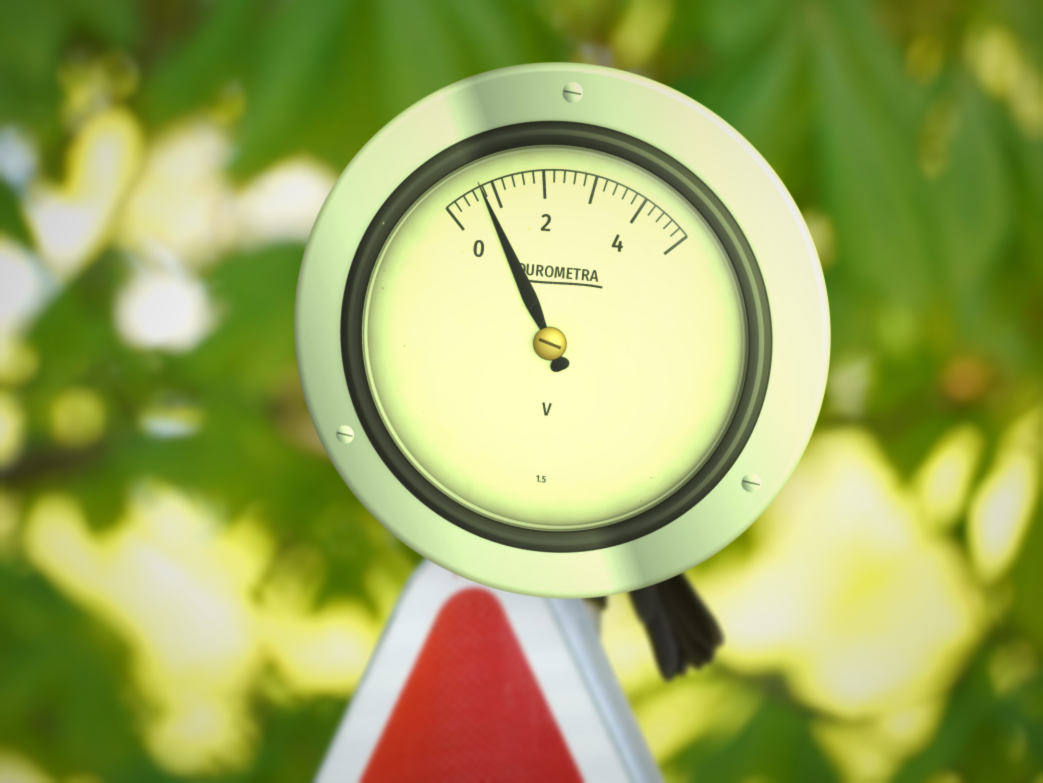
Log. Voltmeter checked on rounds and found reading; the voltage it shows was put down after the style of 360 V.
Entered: 0.8 V
